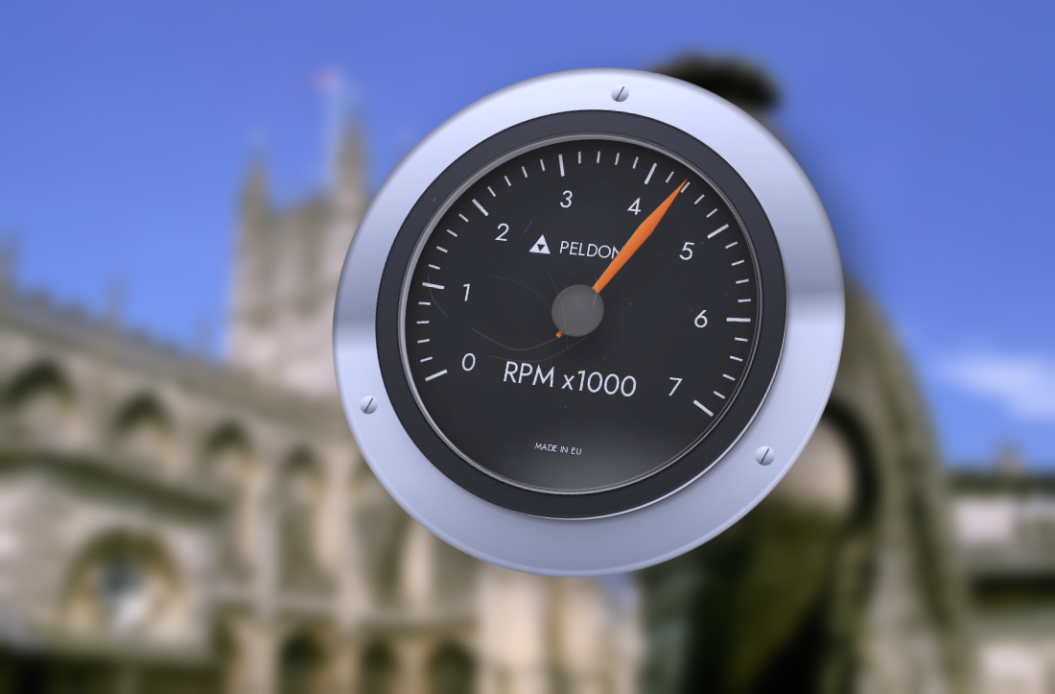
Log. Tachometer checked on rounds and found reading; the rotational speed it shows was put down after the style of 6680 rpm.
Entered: 4400 rpm
